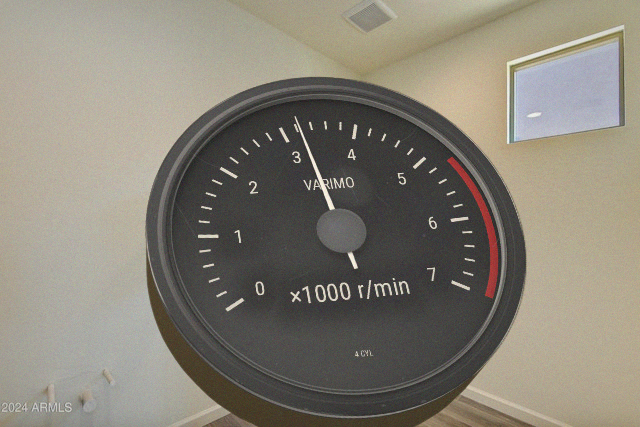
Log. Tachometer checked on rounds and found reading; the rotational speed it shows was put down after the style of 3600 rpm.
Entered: 3200 rpm
